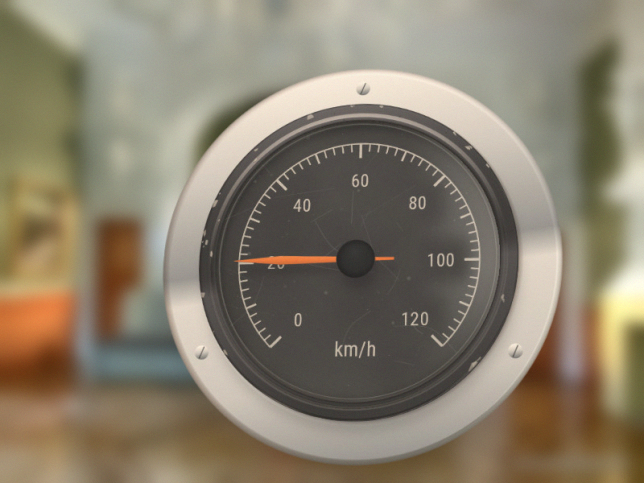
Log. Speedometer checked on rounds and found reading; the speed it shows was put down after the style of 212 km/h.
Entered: 20 km/h
